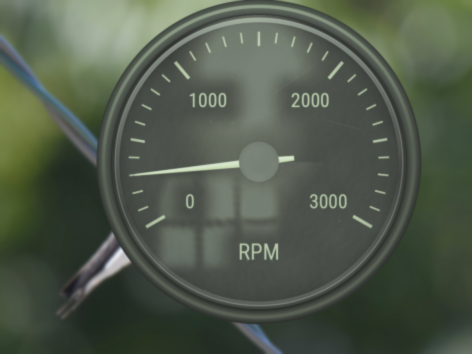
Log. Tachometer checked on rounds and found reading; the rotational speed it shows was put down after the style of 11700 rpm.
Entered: 300 rpm
